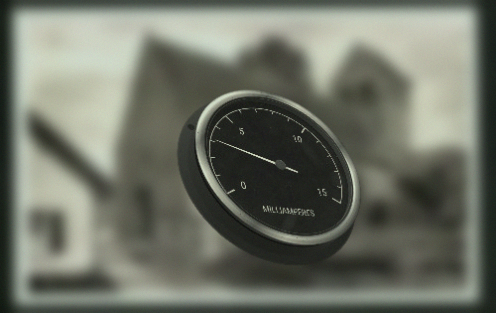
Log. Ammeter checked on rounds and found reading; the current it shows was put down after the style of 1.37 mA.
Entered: 3 mA
